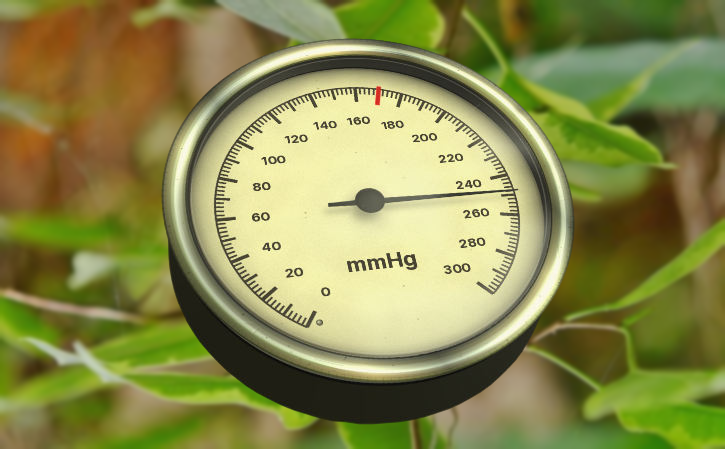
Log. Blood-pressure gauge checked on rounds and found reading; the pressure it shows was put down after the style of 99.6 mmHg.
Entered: 250 mmHg
